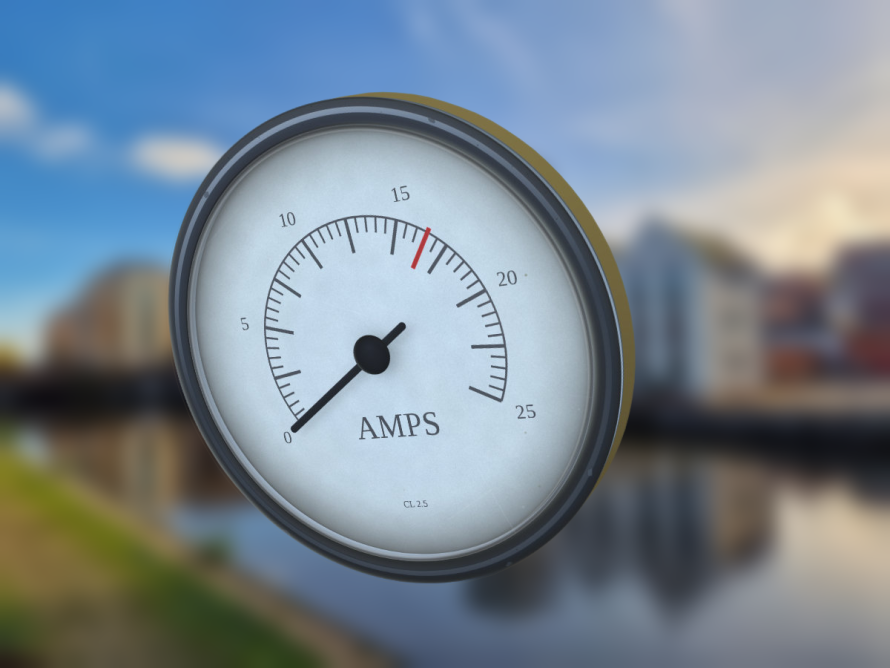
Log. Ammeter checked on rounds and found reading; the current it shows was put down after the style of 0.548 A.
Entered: 0 A
